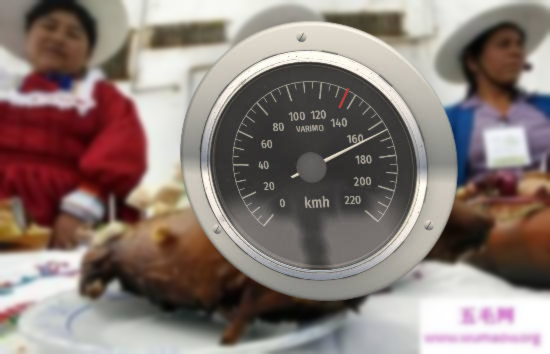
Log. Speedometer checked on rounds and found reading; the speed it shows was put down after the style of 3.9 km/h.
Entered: 165 km/h
